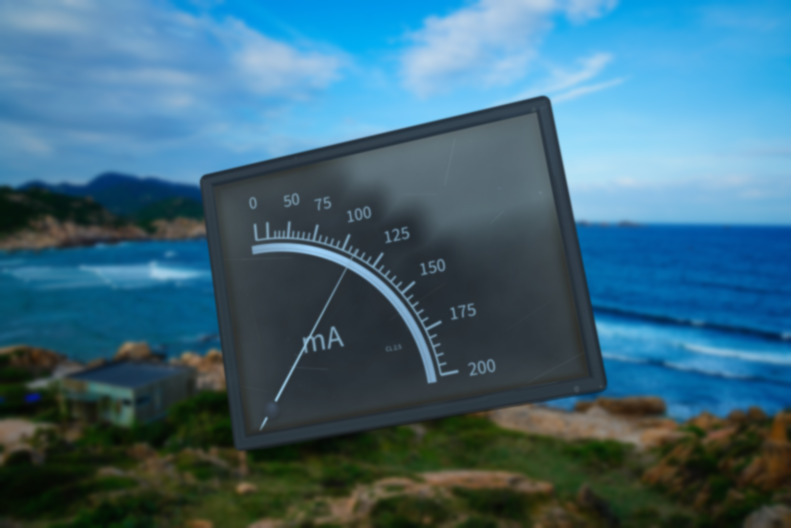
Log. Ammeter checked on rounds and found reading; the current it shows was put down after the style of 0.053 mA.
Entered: 110 mA
